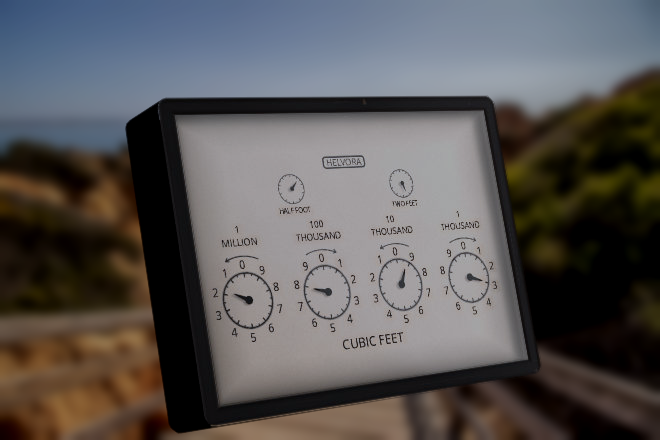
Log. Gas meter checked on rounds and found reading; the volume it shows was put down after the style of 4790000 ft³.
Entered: 179300 ft³
